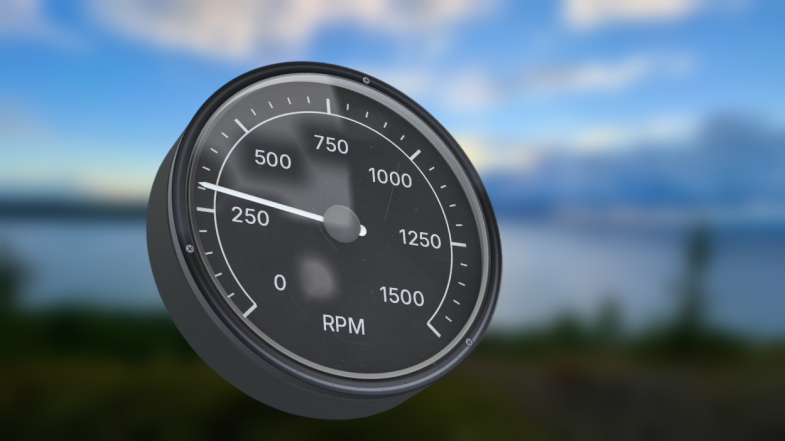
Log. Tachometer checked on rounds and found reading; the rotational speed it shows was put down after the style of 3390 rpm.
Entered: 300 rpm
